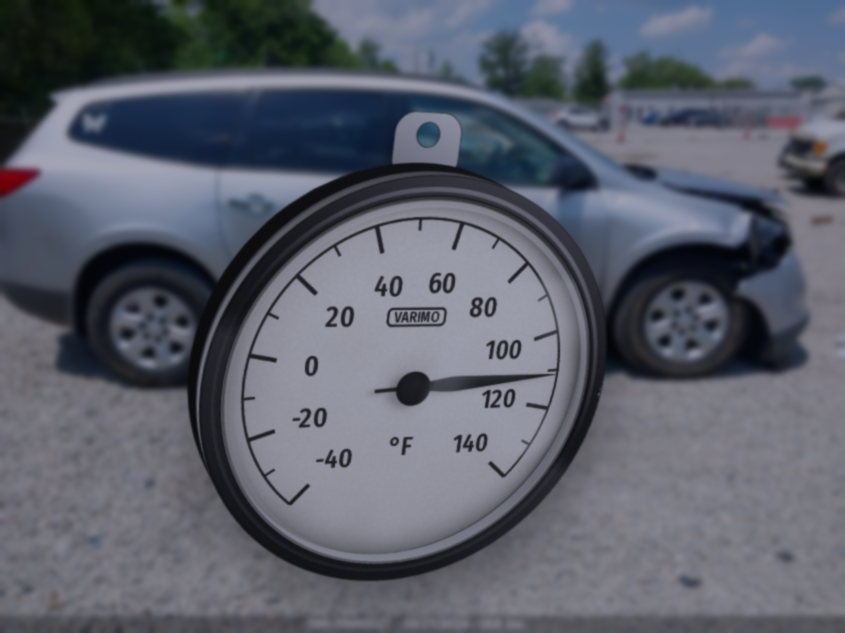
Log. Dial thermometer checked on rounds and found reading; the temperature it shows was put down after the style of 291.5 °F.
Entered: 110 °F
